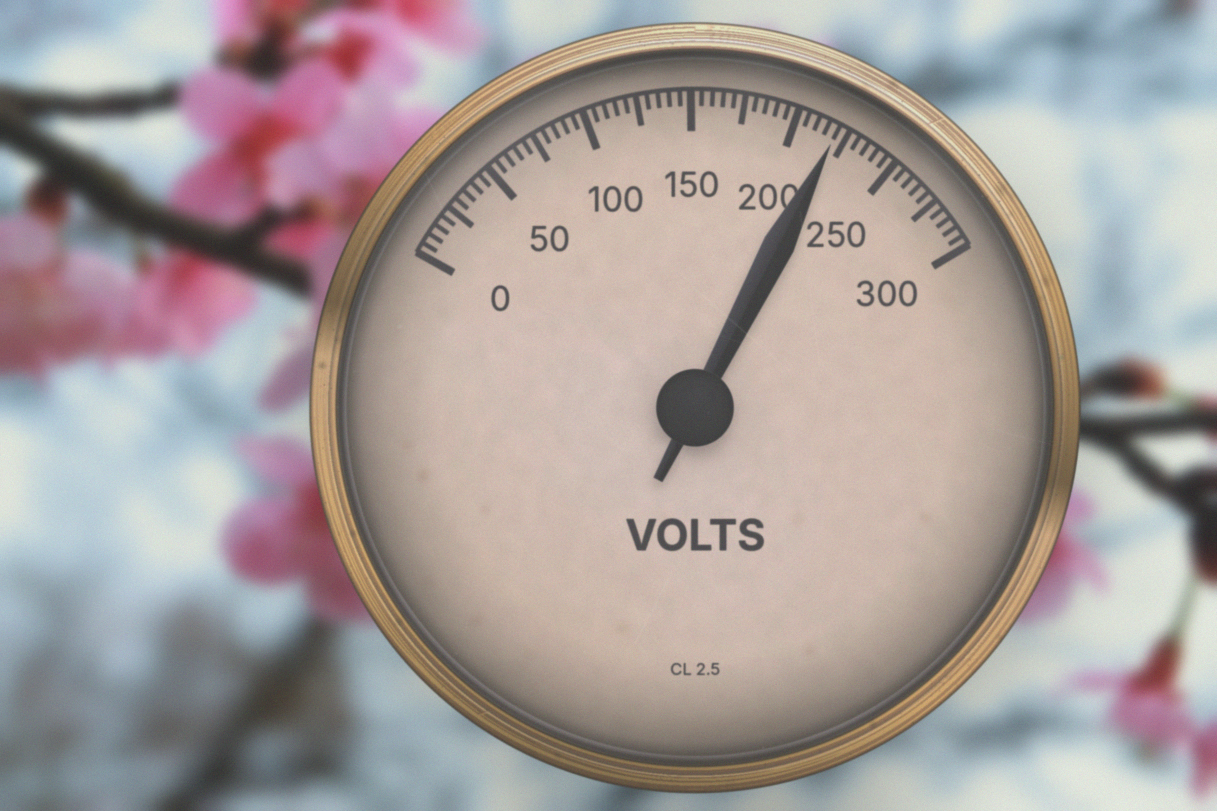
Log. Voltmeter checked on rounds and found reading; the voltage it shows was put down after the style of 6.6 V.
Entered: 220 V
